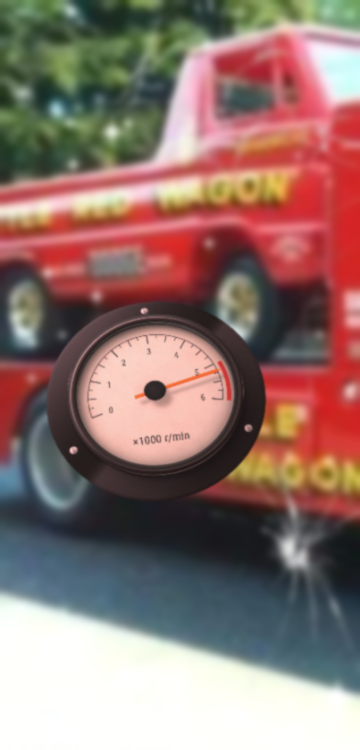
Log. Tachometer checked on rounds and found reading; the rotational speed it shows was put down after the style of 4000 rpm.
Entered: 5250 rpm
